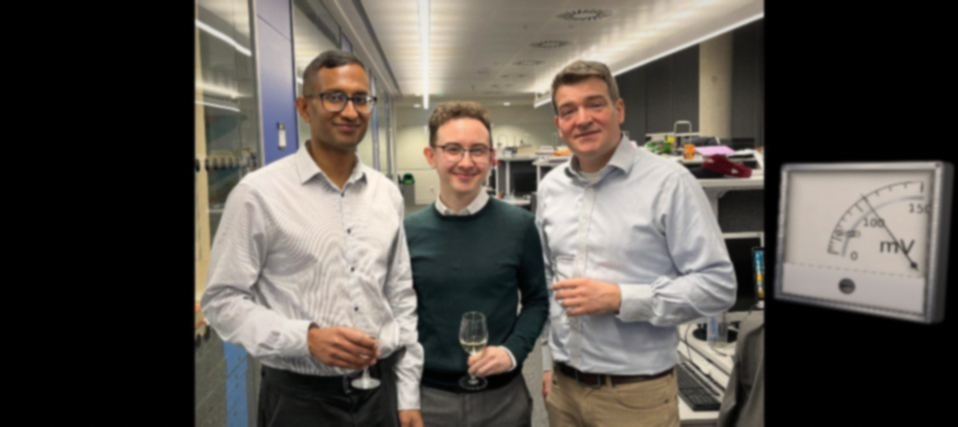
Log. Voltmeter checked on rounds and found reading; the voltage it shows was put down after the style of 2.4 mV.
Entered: 110 mV
